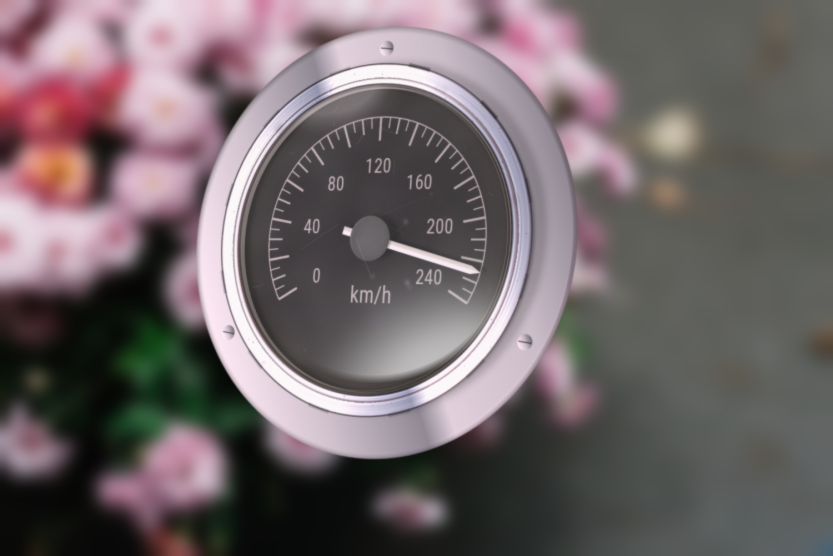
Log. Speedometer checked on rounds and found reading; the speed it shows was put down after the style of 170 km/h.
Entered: 225 km/h
